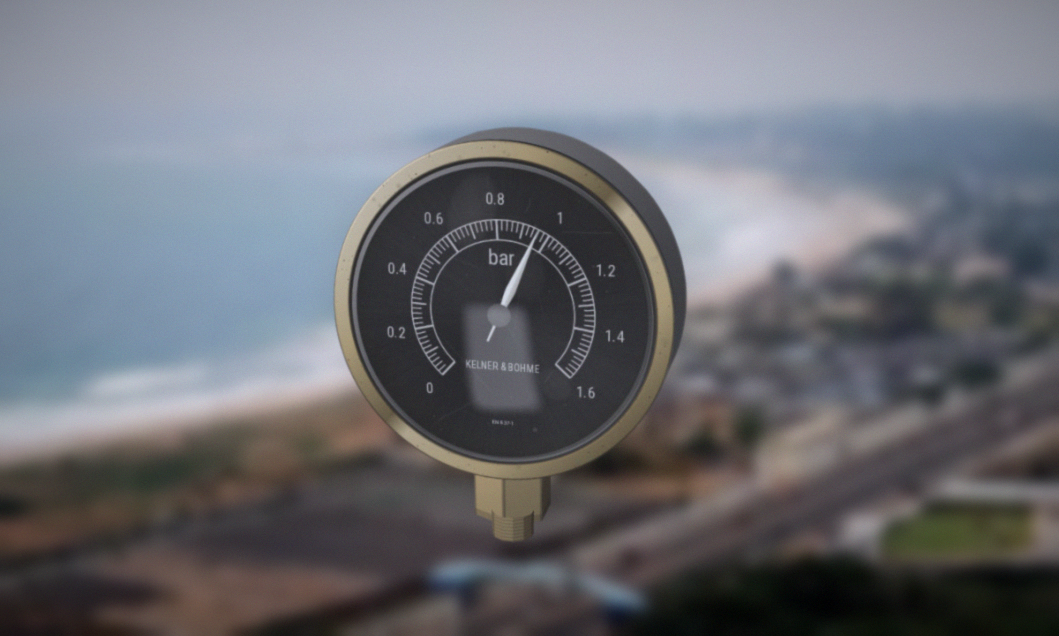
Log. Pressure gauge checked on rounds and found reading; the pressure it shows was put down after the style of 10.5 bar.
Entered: 0.96 bar
